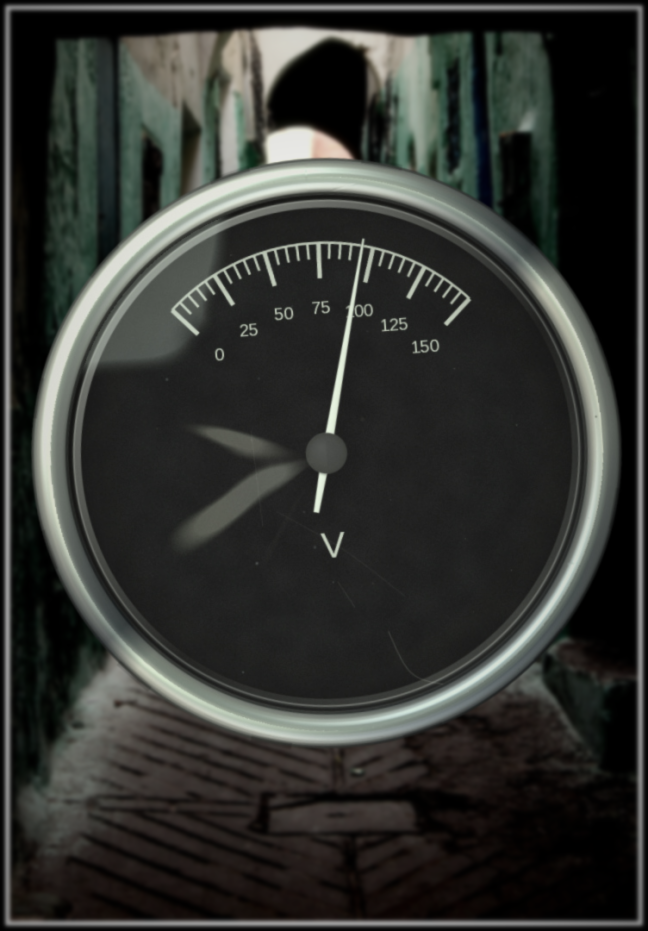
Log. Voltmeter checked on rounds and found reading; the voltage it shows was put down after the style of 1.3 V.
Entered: 95 V
